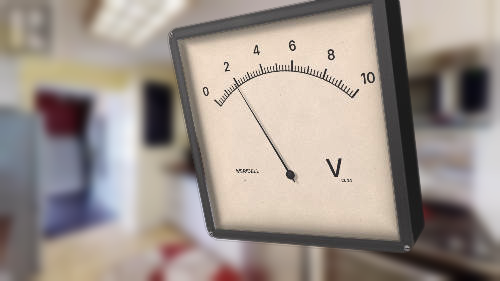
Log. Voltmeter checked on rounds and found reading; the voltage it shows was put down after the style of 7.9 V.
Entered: 2 V
